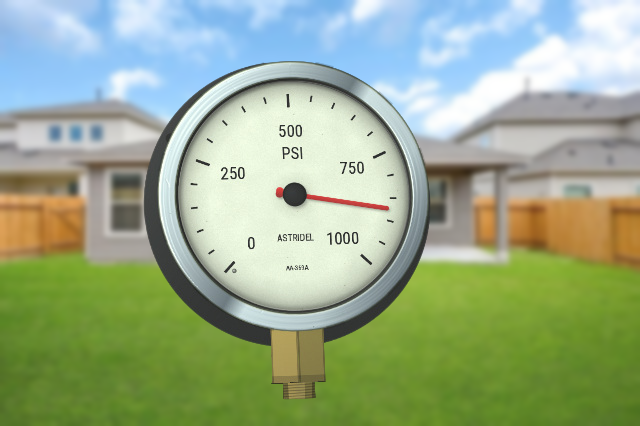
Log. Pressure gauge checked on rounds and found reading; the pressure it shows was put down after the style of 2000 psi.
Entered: 875 psi
